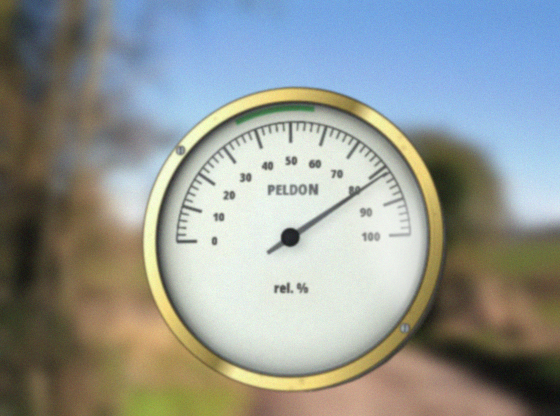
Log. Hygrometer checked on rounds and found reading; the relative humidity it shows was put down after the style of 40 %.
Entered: 82 %
